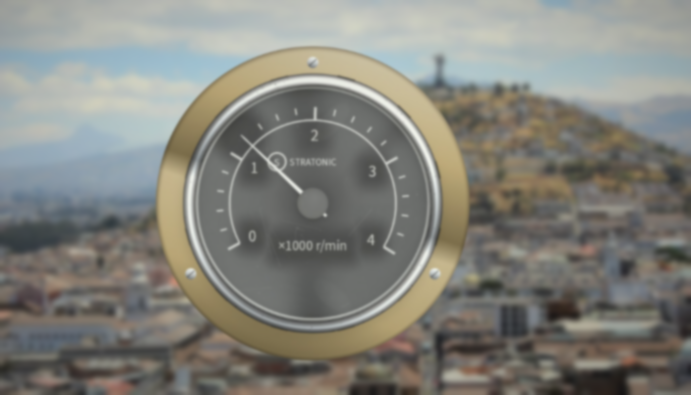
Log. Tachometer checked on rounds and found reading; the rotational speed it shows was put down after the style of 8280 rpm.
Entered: 1200 rpm
